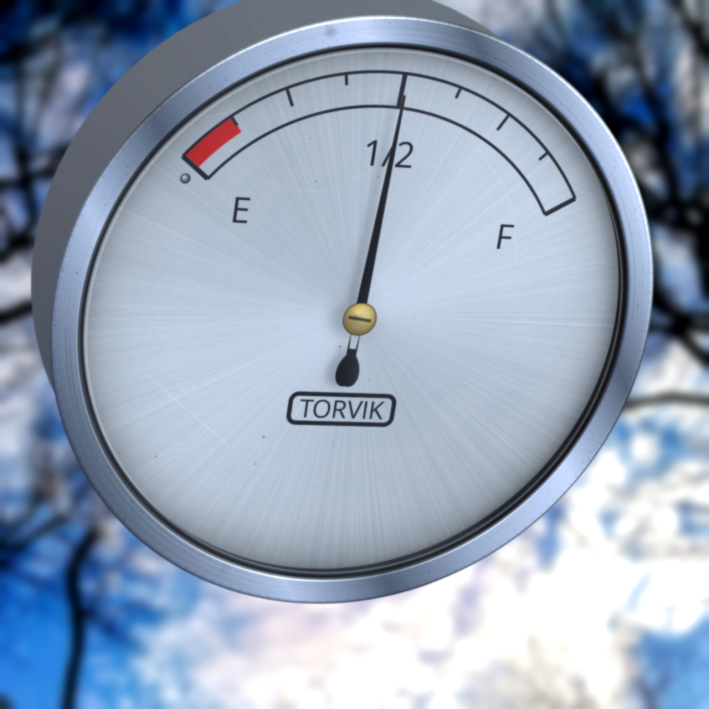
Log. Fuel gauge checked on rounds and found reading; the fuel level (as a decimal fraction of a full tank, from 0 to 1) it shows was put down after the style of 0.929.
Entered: 0.5
